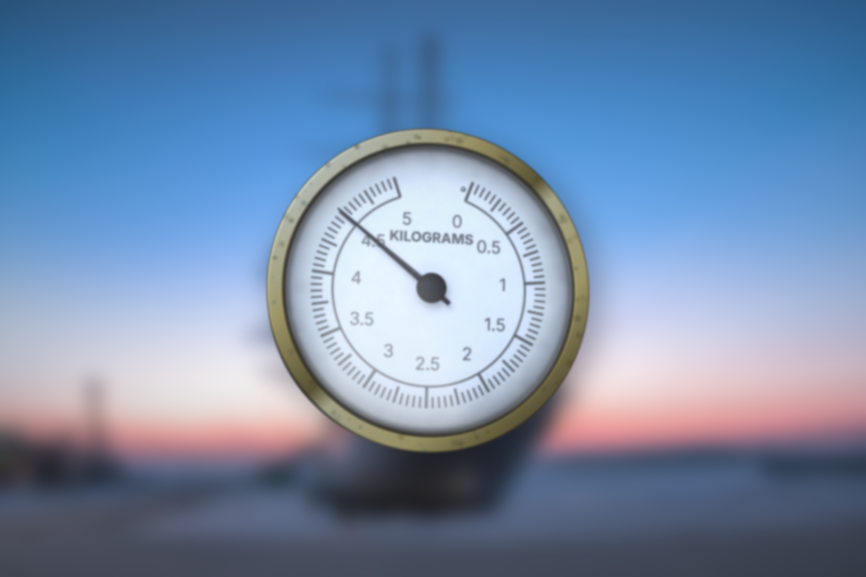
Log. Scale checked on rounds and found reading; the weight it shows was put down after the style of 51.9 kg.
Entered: 4.5 kg
